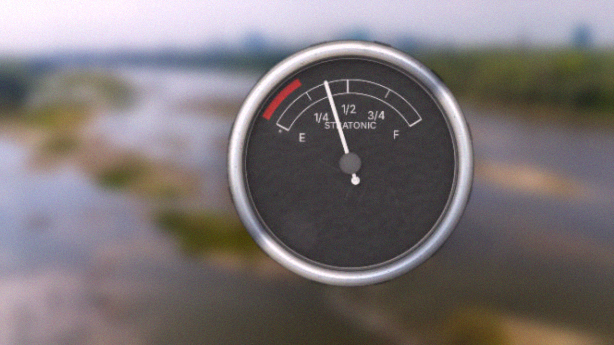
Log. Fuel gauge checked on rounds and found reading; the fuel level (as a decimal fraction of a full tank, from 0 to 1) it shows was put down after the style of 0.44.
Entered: 0.375
